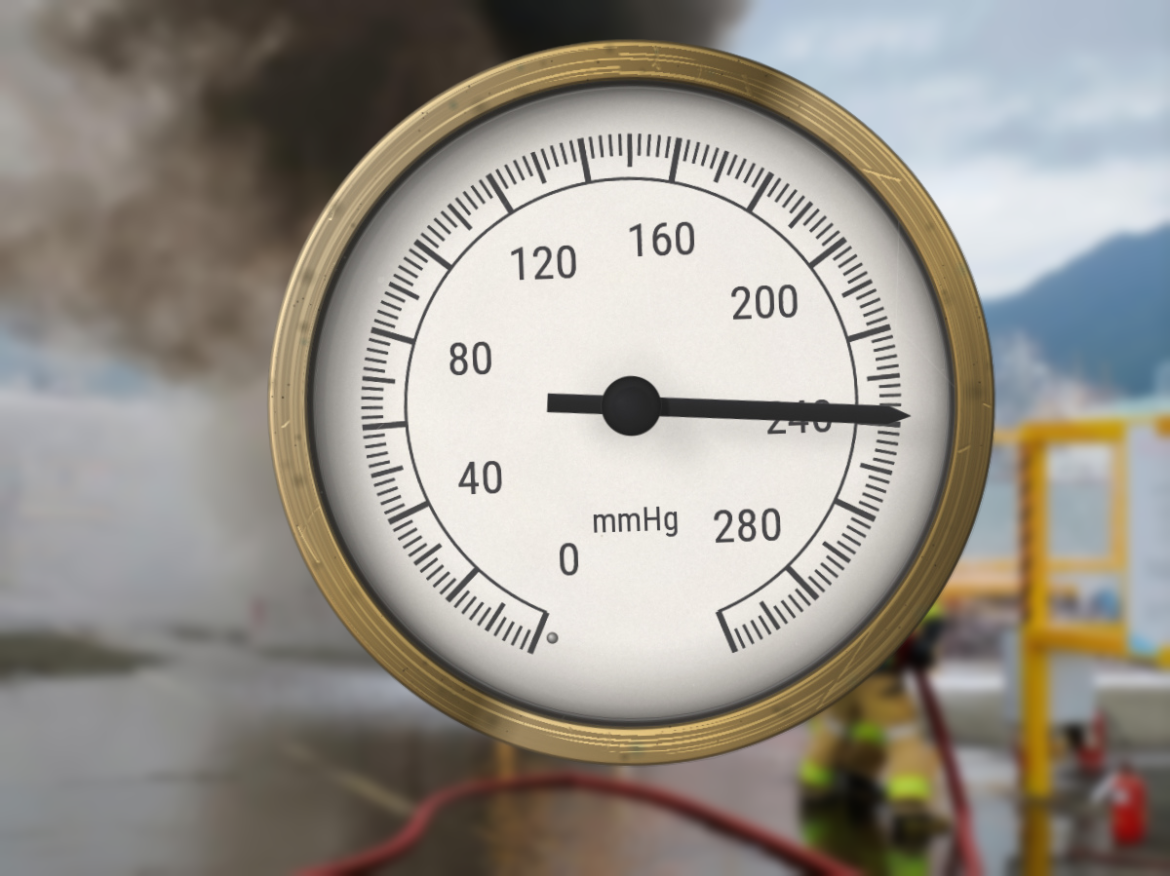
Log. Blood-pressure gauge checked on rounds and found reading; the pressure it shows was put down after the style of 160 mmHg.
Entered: 238 mmHg
